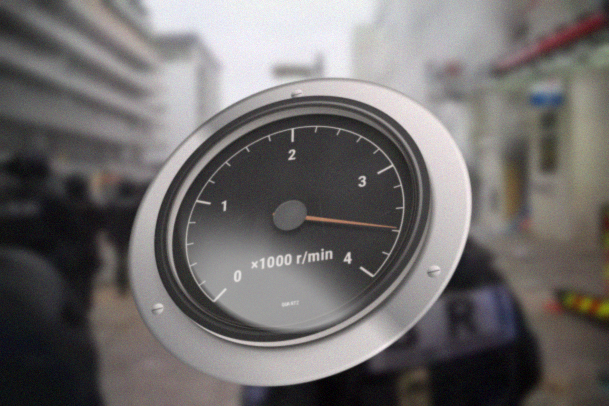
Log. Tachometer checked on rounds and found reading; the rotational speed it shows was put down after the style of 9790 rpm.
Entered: 3600 rpm
